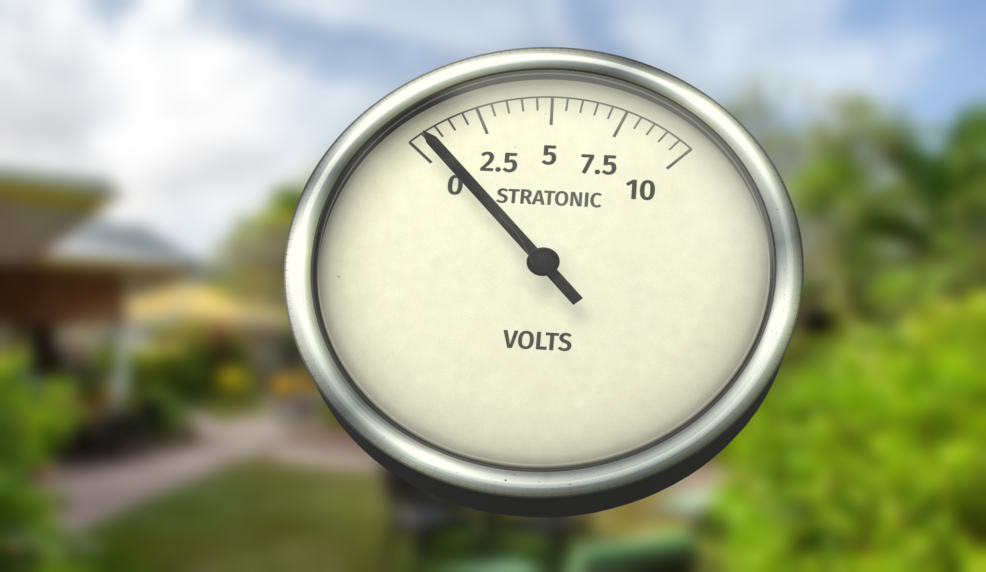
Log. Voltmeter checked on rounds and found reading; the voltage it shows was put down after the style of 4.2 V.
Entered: 0.5 V
